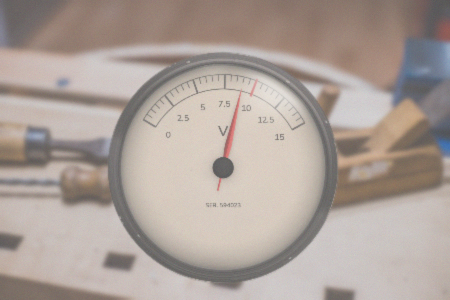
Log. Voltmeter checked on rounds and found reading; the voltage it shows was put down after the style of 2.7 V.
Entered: 9 V
